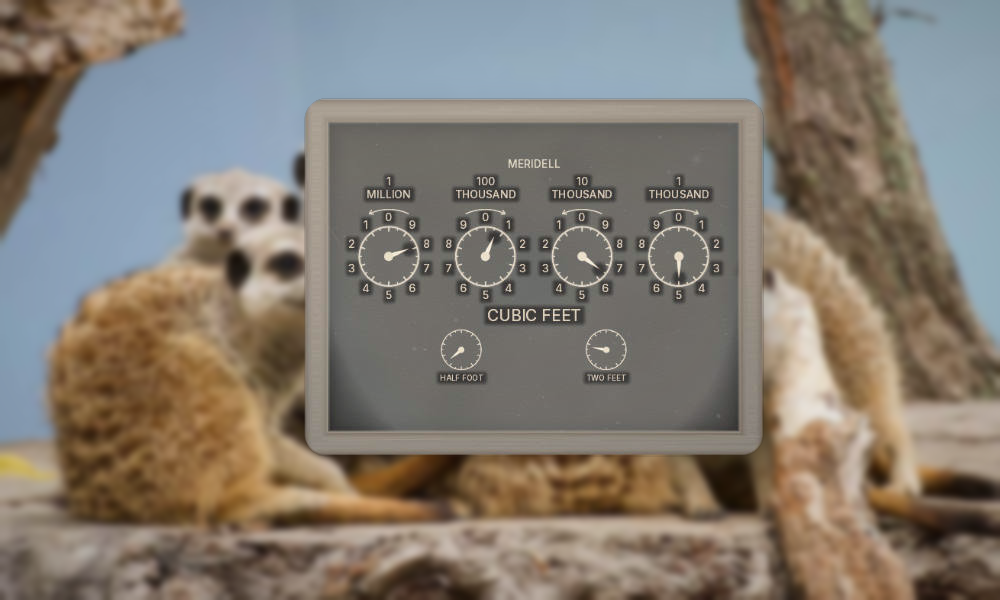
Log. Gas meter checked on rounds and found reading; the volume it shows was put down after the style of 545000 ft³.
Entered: 806500 ft³
